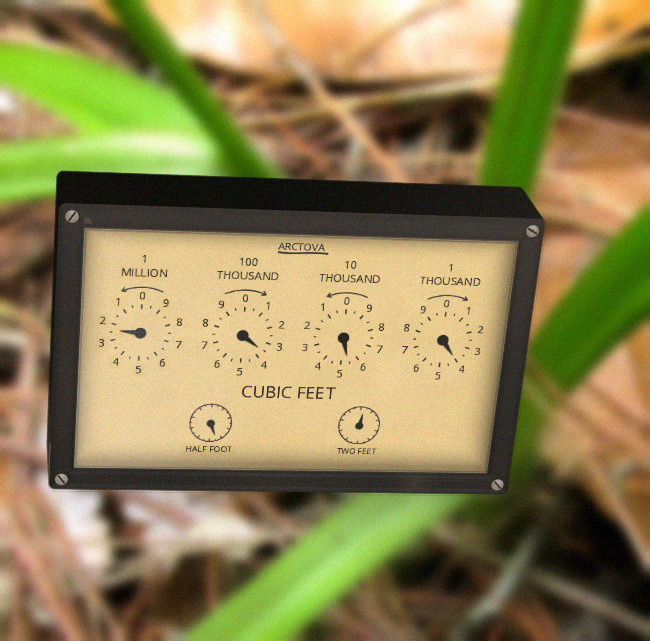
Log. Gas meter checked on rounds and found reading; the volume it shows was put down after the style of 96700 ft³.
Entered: 235400 ft³
